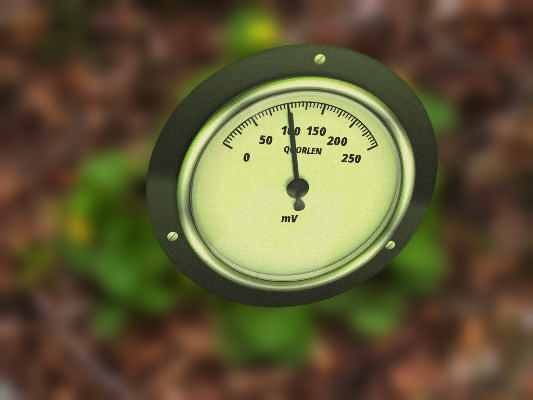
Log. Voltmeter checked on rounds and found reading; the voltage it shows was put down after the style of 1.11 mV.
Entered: 100 mV
